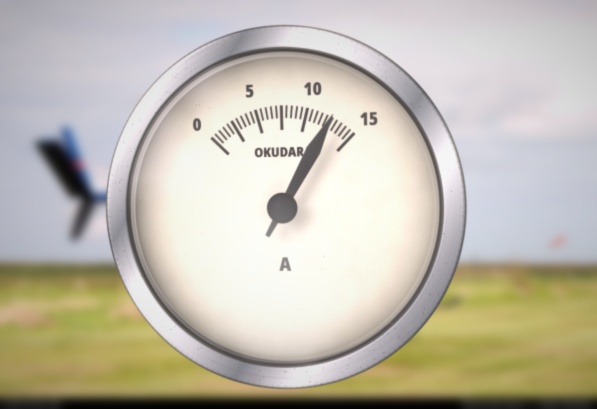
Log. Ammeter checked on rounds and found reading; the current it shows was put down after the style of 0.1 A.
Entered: 12.5 A
